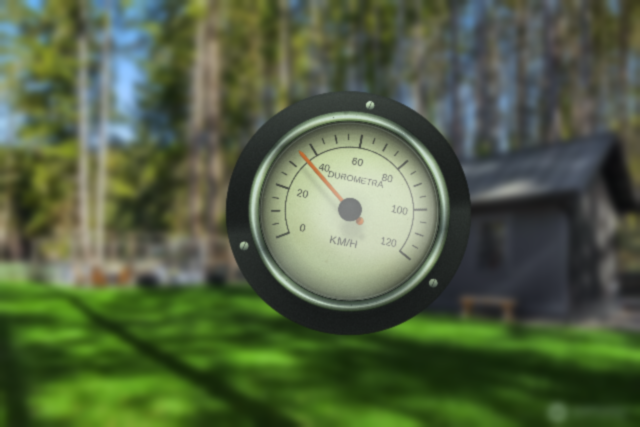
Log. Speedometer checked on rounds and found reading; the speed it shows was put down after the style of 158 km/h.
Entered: 35 km/h
